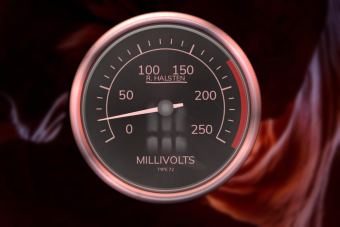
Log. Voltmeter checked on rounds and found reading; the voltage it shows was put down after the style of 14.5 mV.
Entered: 20 mV
